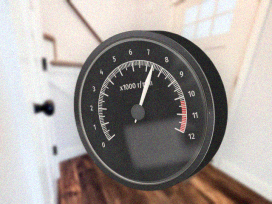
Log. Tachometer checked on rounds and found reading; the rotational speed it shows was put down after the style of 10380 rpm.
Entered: 7500 rpm
